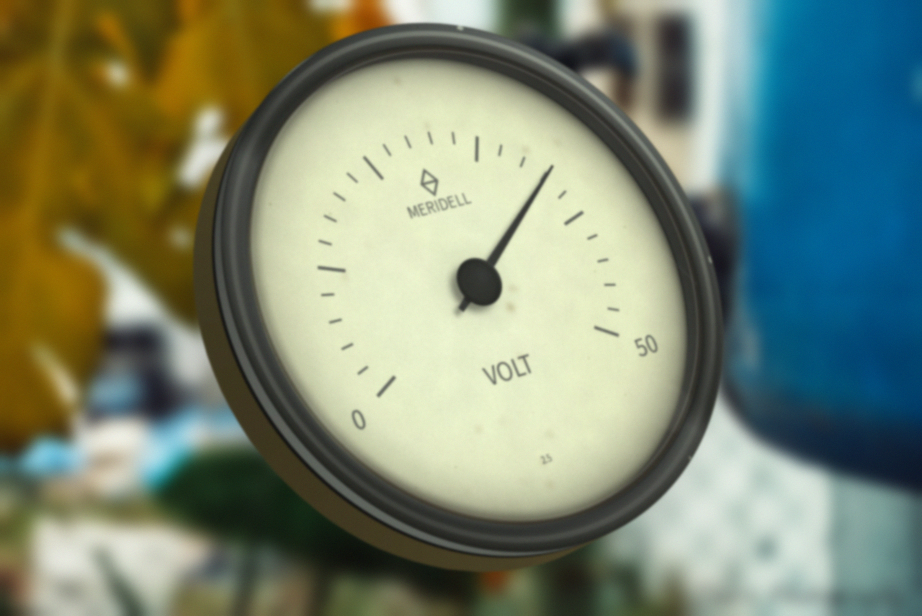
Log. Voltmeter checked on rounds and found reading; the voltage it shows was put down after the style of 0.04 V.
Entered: 36 V
